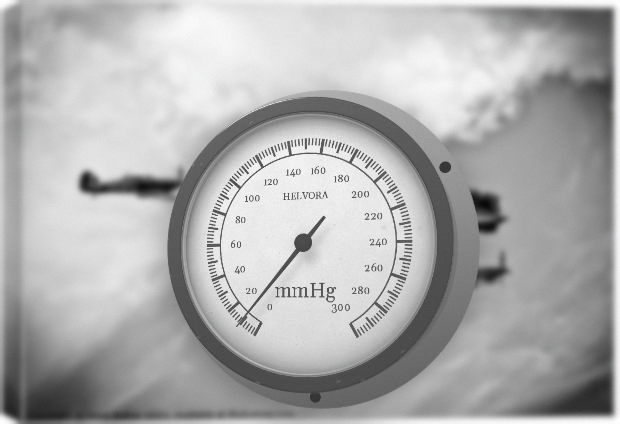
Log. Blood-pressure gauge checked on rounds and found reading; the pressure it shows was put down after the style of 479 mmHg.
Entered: 10 mmHg
